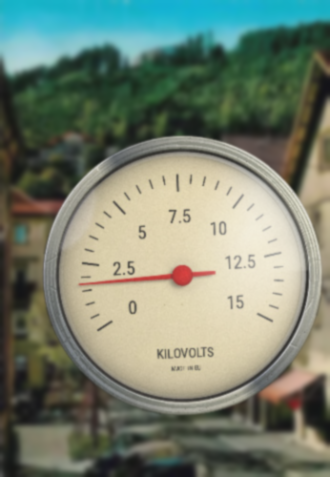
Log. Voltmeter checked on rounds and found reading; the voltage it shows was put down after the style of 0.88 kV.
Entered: 1.75 kV
